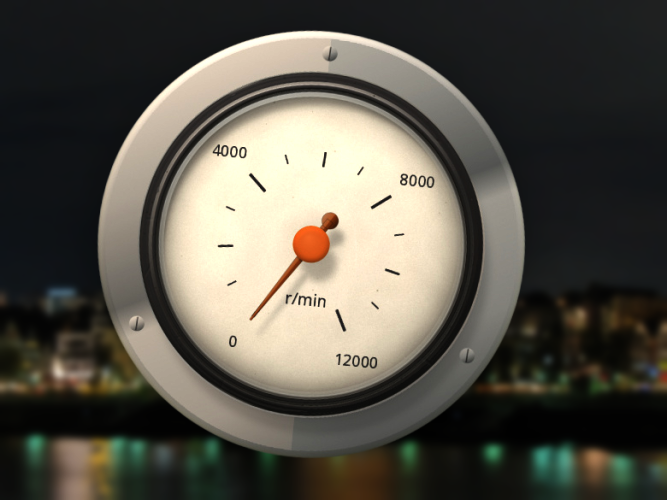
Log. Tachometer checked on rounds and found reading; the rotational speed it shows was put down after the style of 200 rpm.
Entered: 0 rpm
